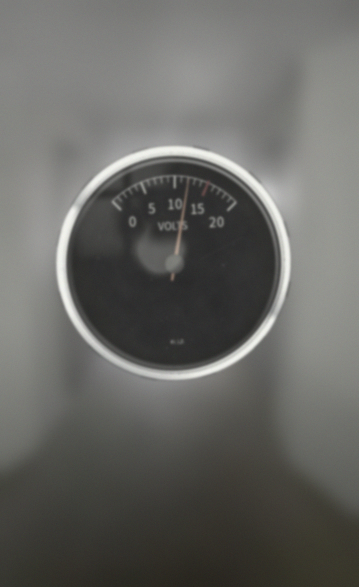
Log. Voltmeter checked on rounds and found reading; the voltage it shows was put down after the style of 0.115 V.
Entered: 12 V
